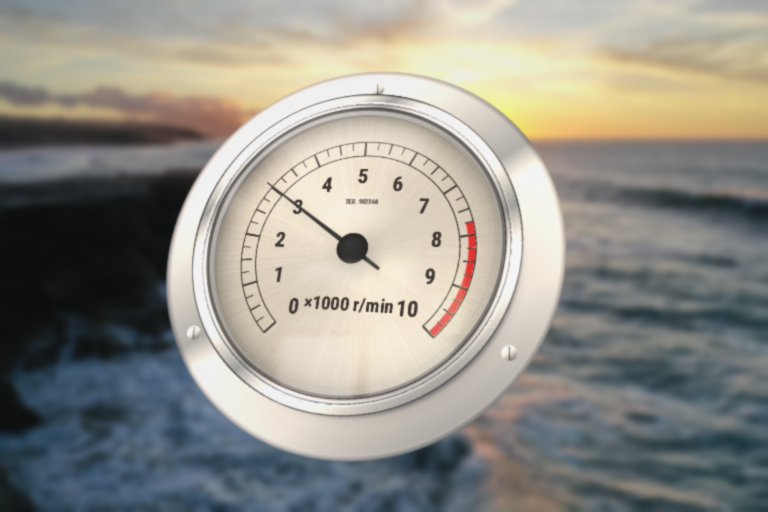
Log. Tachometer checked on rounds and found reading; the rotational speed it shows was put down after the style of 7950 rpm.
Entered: 3000 rpm
